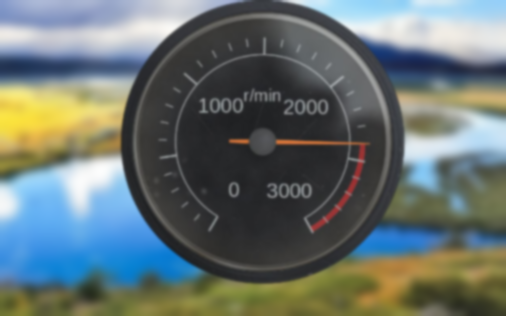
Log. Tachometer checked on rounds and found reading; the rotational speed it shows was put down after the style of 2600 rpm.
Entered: 2400 rpm
